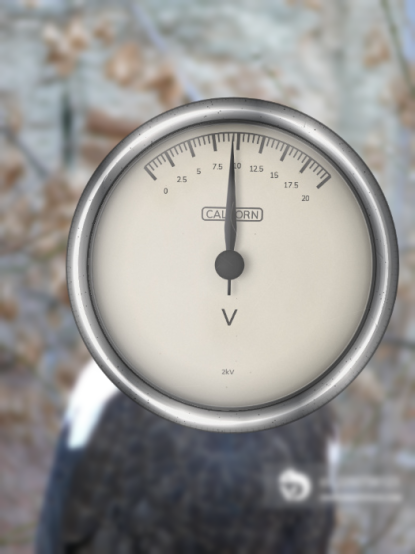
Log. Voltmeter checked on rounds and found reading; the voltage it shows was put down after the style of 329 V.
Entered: 9.5 V
